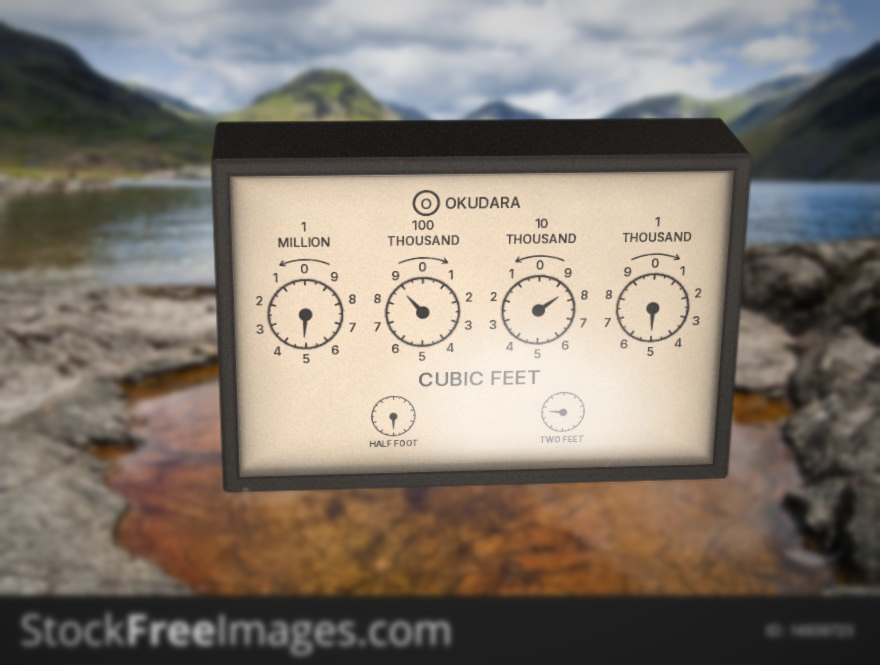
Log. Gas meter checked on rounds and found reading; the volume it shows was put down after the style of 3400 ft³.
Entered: 488500 ft³
